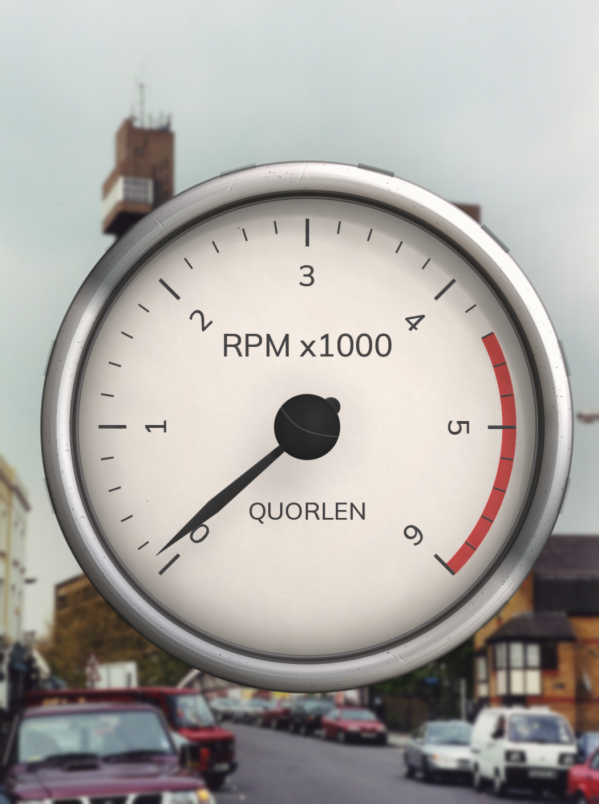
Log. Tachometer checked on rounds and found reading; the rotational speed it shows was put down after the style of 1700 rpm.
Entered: 100 rpm
